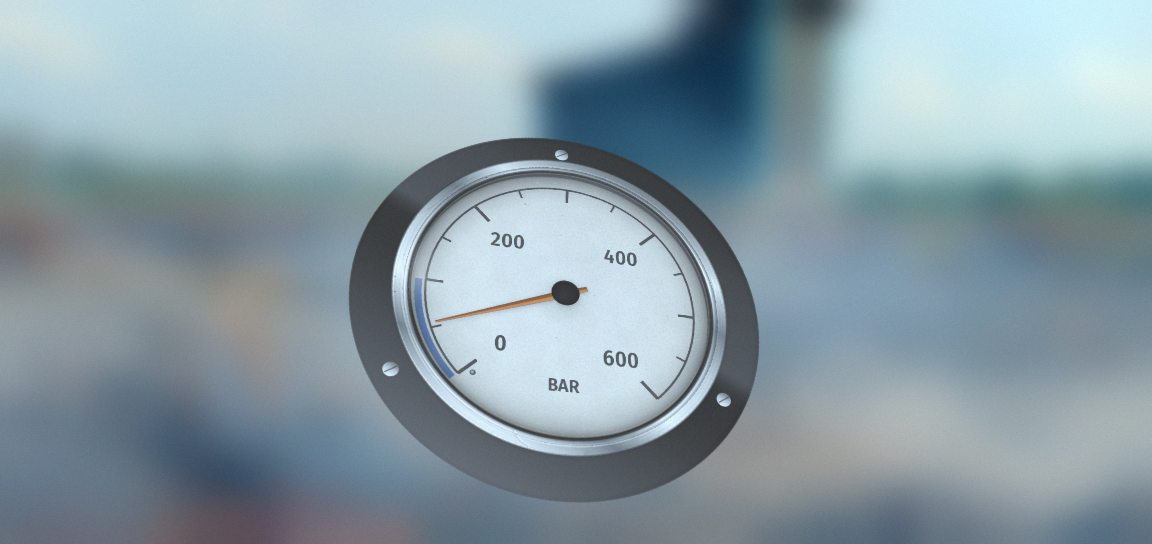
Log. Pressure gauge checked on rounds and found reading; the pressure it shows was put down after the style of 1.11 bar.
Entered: 50 bar
